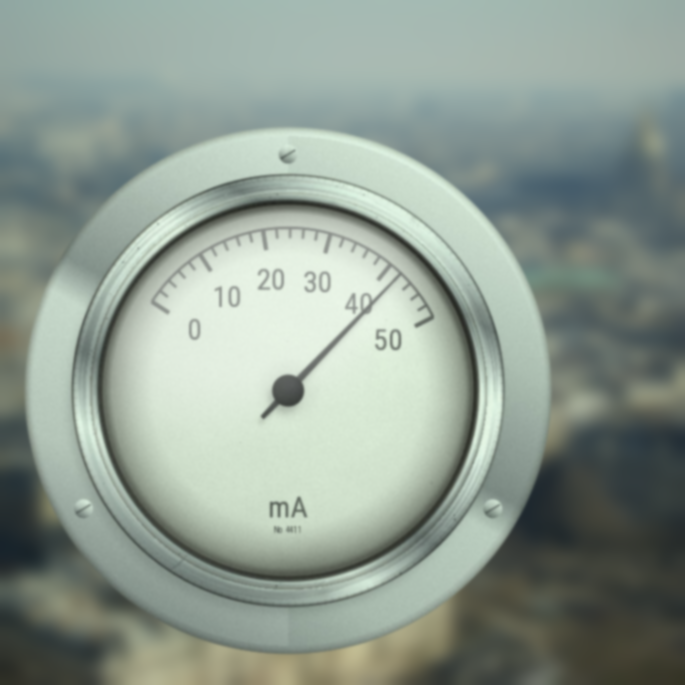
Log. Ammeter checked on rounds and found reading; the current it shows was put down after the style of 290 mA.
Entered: 42 mA
